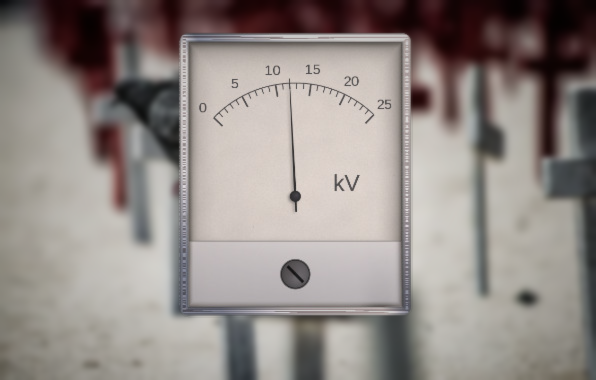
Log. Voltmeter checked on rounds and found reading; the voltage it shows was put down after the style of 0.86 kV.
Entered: 12 kV
